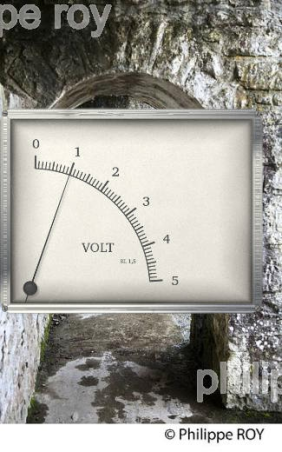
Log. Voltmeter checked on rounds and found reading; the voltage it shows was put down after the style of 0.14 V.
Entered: 1 V
